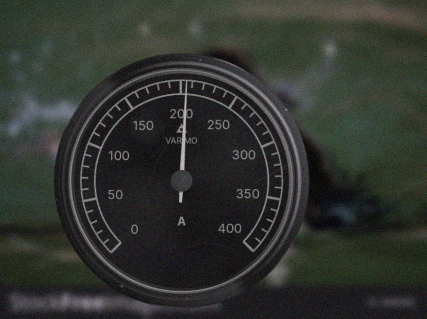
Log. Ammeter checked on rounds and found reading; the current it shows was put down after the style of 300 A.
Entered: 205 A
